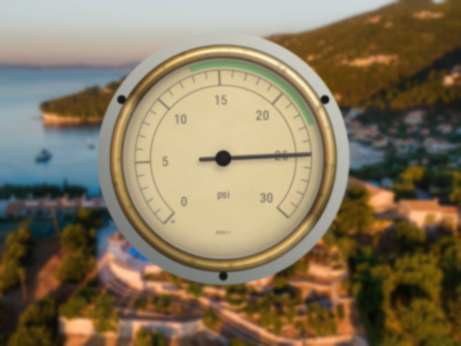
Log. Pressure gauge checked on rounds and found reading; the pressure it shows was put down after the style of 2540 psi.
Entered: 25 psi
